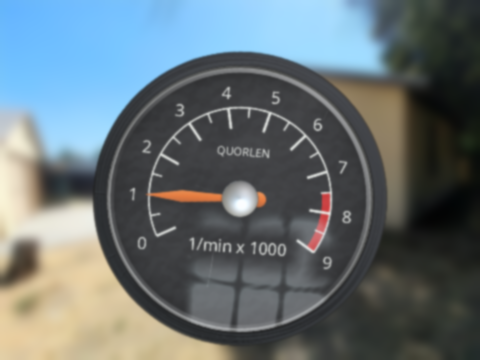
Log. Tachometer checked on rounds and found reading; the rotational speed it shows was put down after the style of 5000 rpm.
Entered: 1000 rpm
